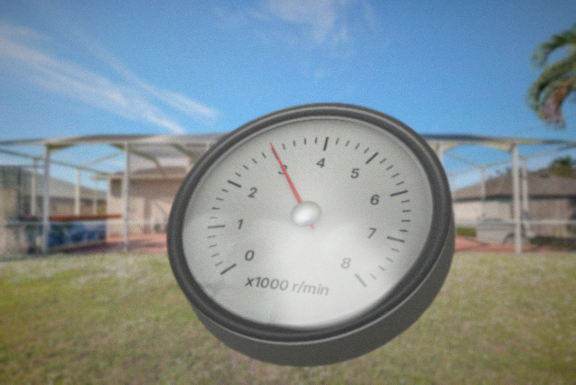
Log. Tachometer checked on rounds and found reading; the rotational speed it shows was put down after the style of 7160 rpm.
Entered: 3000 rpm
